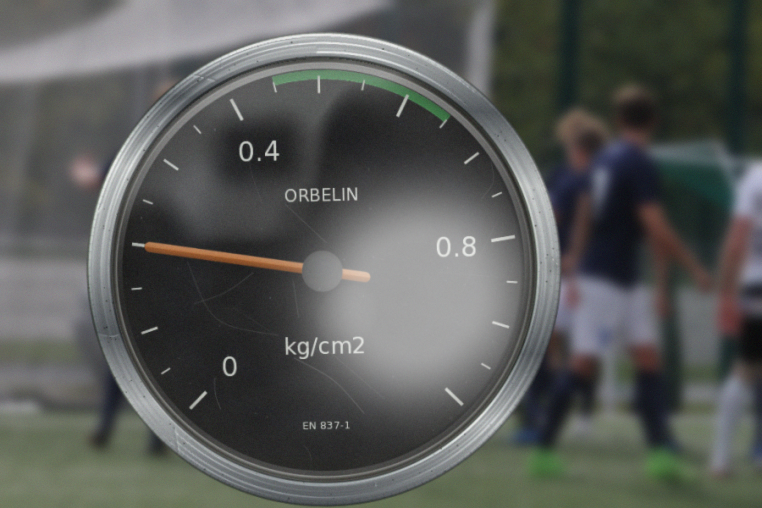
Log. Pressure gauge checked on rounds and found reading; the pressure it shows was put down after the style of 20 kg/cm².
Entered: 0.2 kg/cm²
